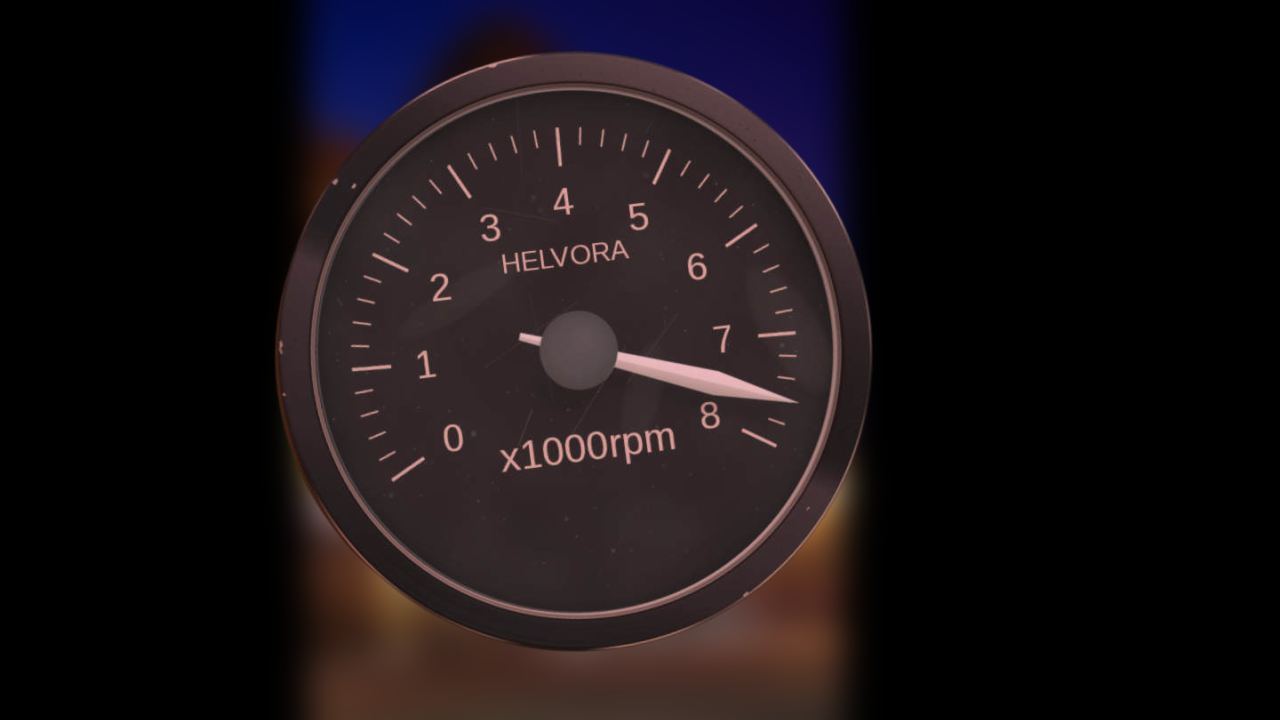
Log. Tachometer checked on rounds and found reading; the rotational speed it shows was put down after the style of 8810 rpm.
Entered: 7600 rpm
